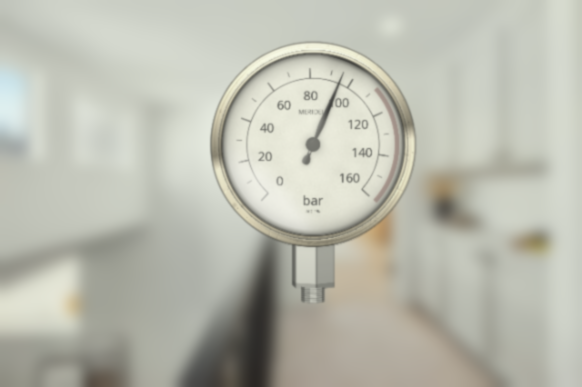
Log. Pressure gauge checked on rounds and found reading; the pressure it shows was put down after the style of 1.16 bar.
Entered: 95 bar
